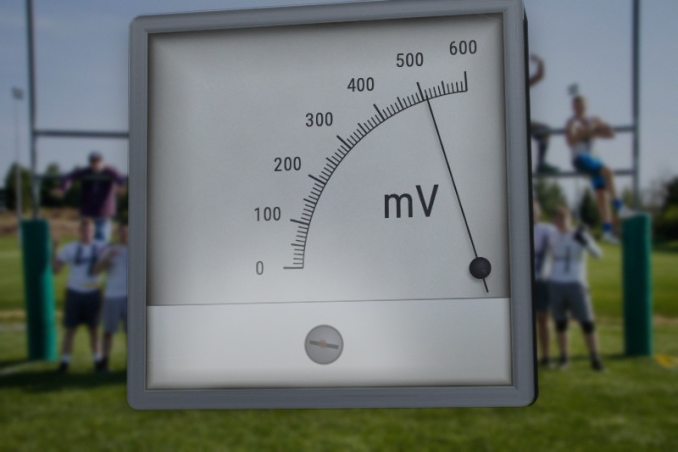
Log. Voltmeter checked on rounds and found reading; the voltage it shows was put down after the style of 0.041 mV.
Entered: 510 mV
